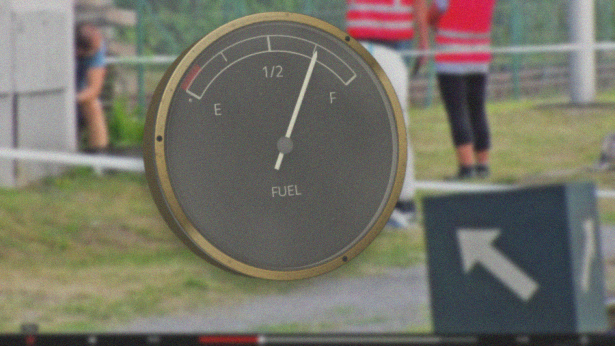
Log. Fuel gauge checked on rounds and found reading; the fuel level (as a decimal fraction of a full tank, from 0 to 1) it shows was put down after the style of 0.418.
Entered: 0.75
